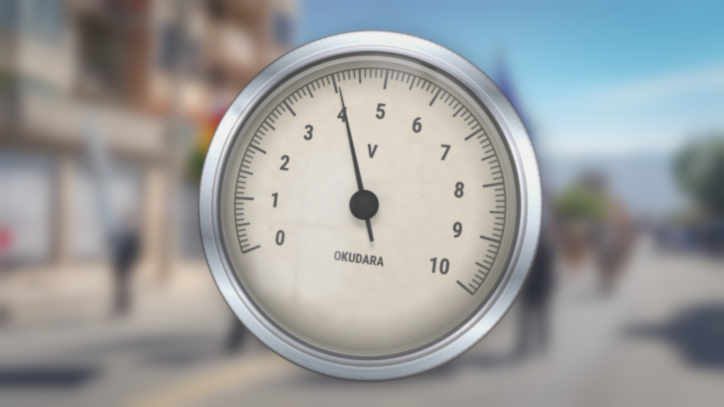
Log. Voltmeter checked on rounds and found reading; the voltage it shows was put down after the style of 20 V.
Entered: 4.1 V
